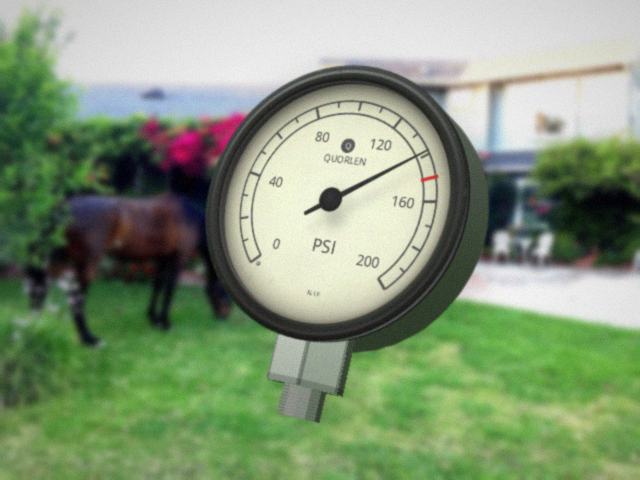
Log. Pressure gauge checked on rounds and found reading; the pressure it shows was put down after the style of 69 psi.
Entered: 140 psi
